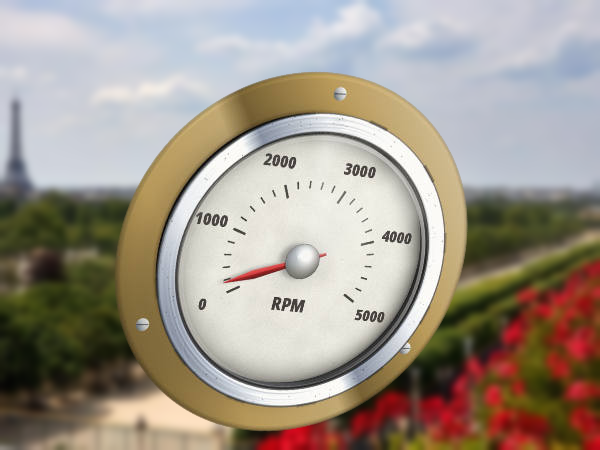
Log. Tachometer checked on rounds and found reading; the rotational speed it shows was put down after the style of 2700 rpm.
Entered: 200 rpm
